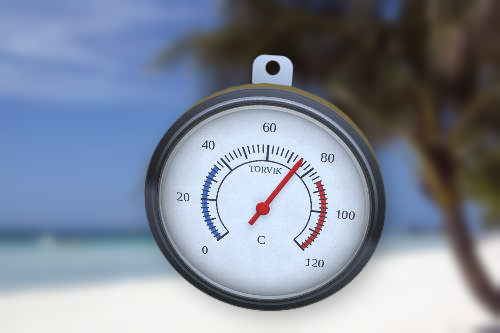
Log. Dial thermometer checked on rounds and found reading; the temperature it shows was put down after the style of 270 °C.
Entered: 74 °C
